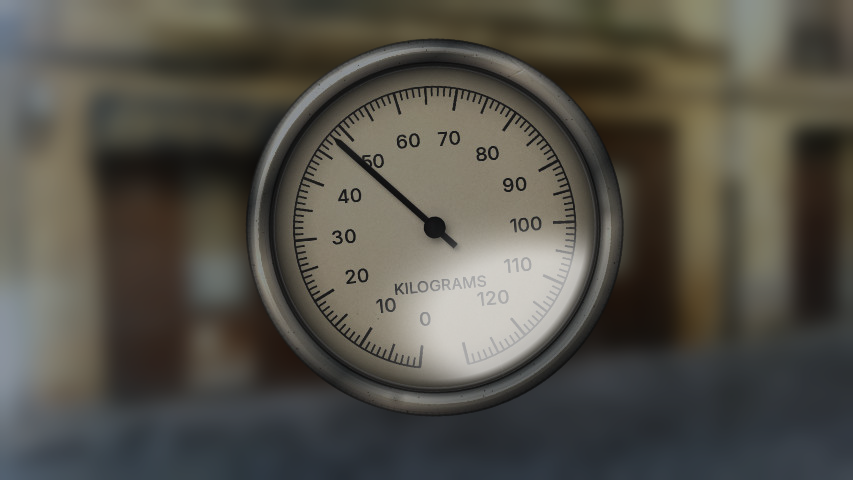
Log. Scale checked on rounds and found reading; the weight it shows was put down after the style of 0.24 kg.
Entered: 48 kg
